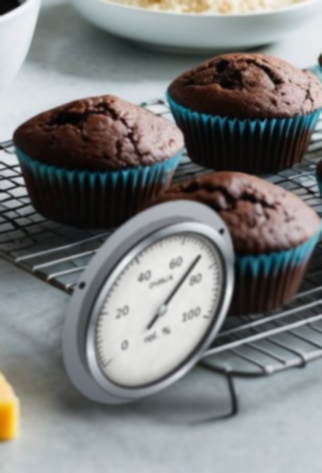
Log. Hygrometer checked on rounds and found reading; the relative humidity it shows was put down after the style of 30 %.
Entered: 70 %
